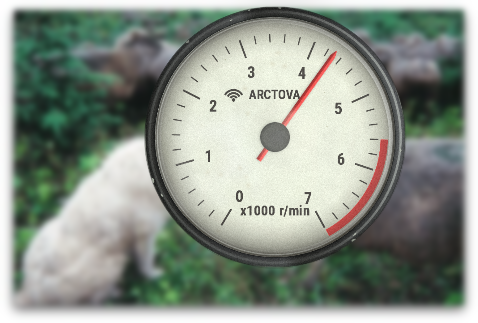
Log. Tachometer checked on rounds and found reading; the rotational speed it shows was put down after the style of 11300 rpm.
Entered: 4300 rpm
